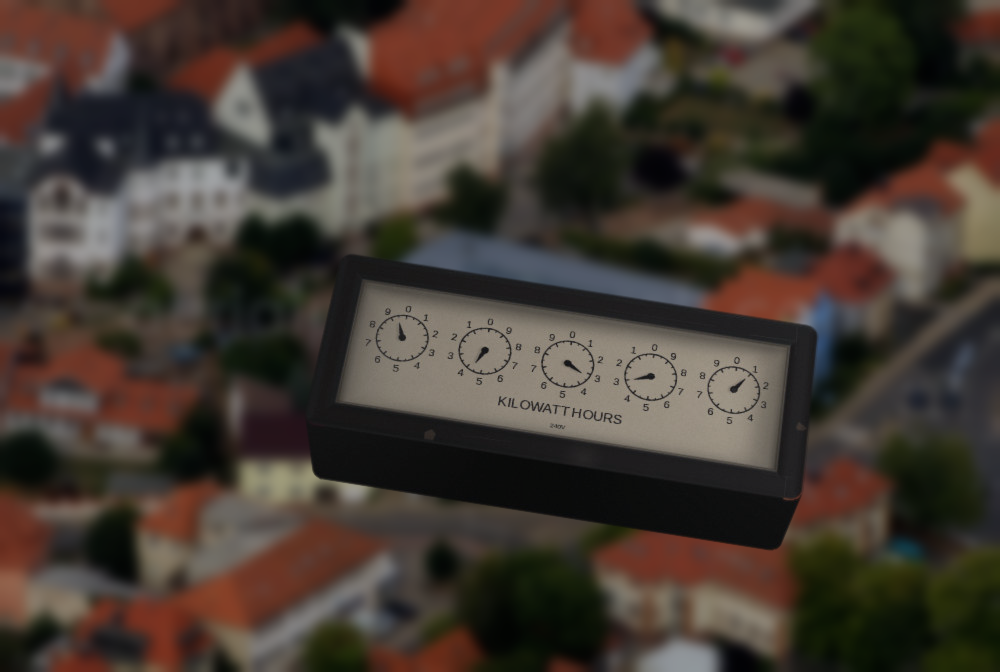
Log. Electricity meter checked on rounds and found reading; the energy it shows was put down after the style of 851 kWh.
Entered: 94331 kWh
